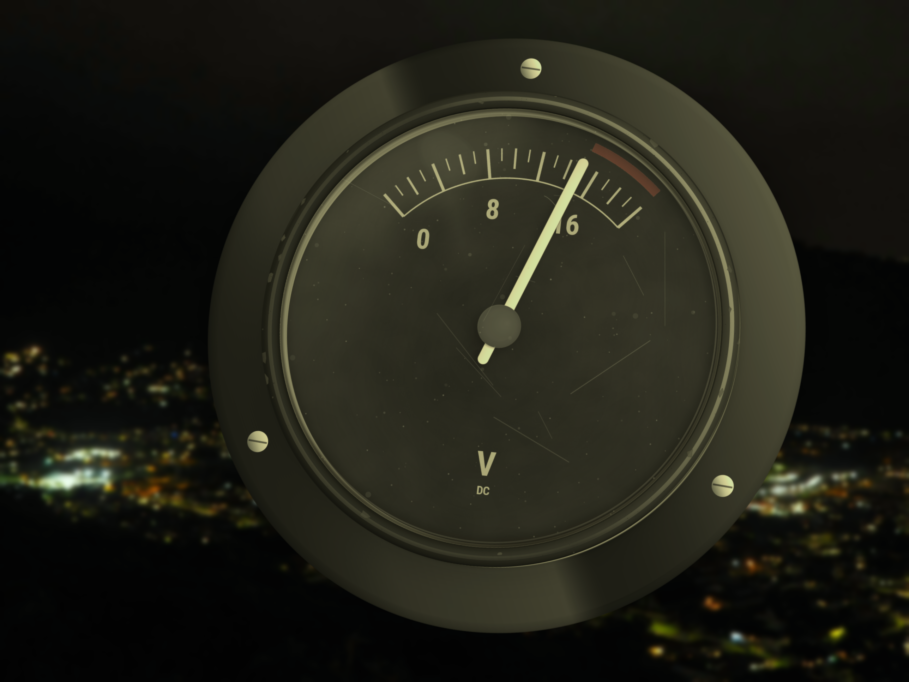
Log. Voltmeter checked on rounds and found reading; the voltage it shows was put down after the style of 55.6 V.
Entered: 15 V
